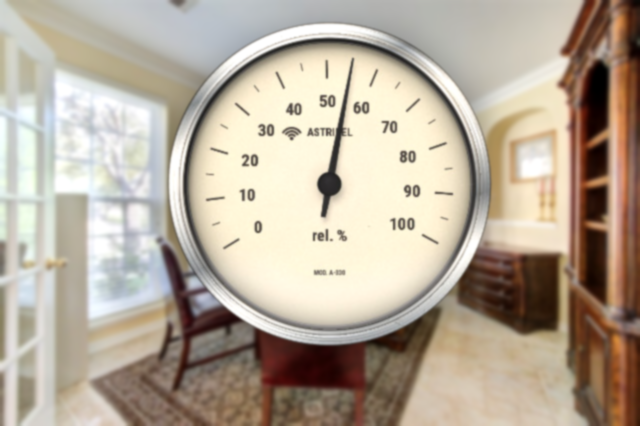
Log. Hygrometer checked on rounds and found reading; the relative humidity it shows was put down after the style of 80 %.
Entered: 55 %
